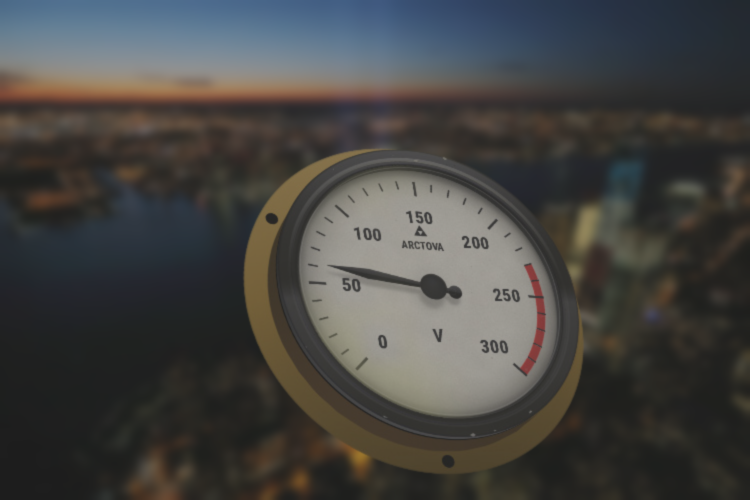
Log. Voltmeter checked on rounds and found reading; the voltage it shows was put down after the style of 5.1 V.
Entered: 60 V
